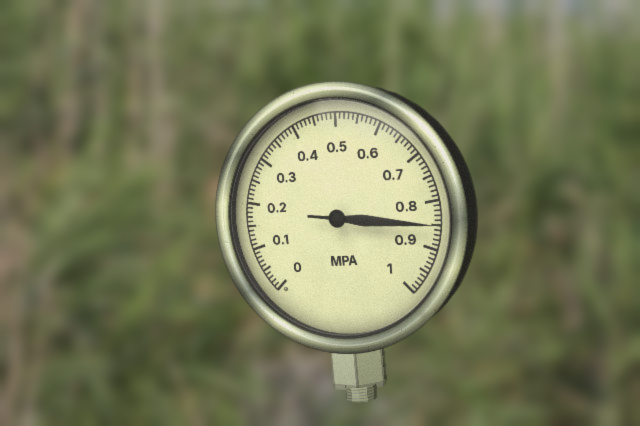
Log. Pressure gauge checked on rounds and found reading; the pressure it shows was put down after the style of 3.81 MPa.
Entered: 0.85 MPa
